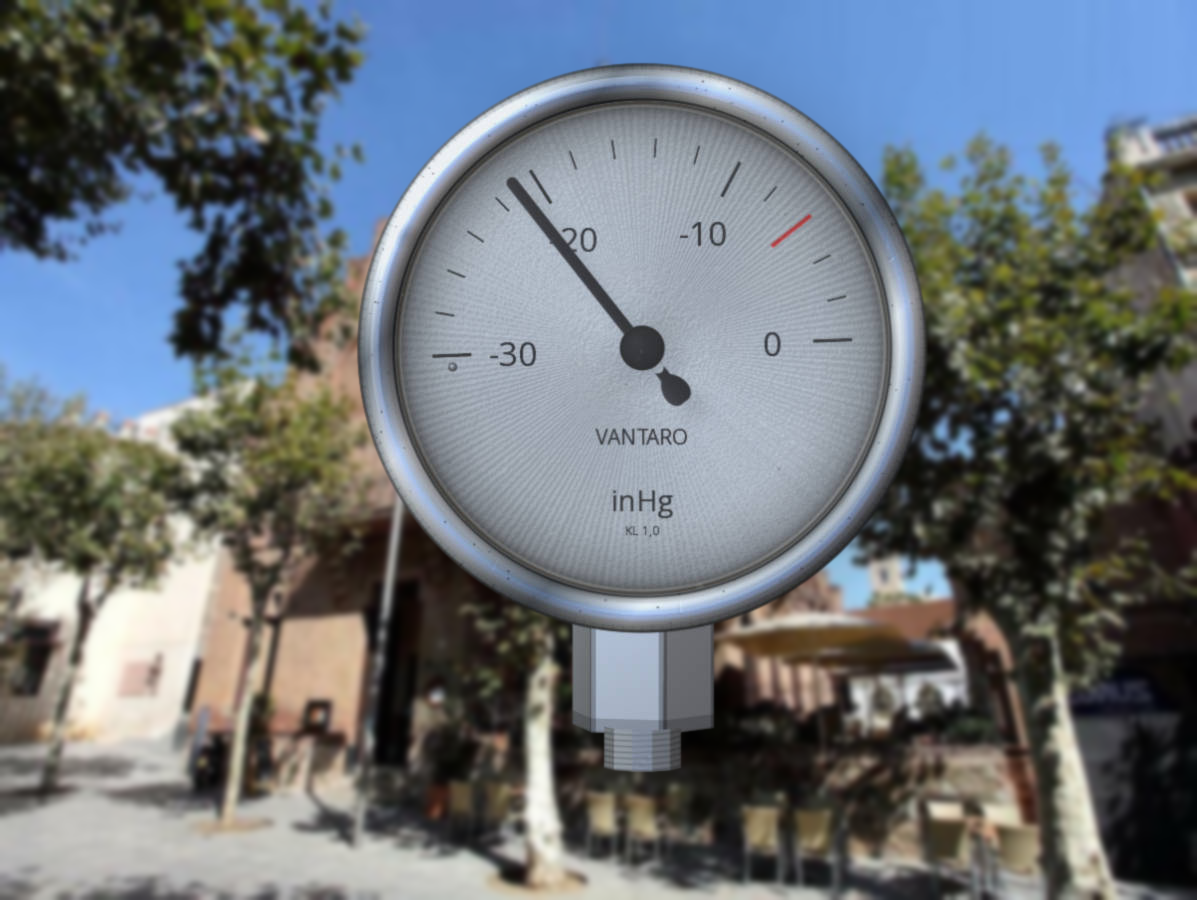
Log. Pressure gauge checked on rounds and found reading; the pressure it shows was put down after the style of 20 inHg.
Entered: -21 inHg
